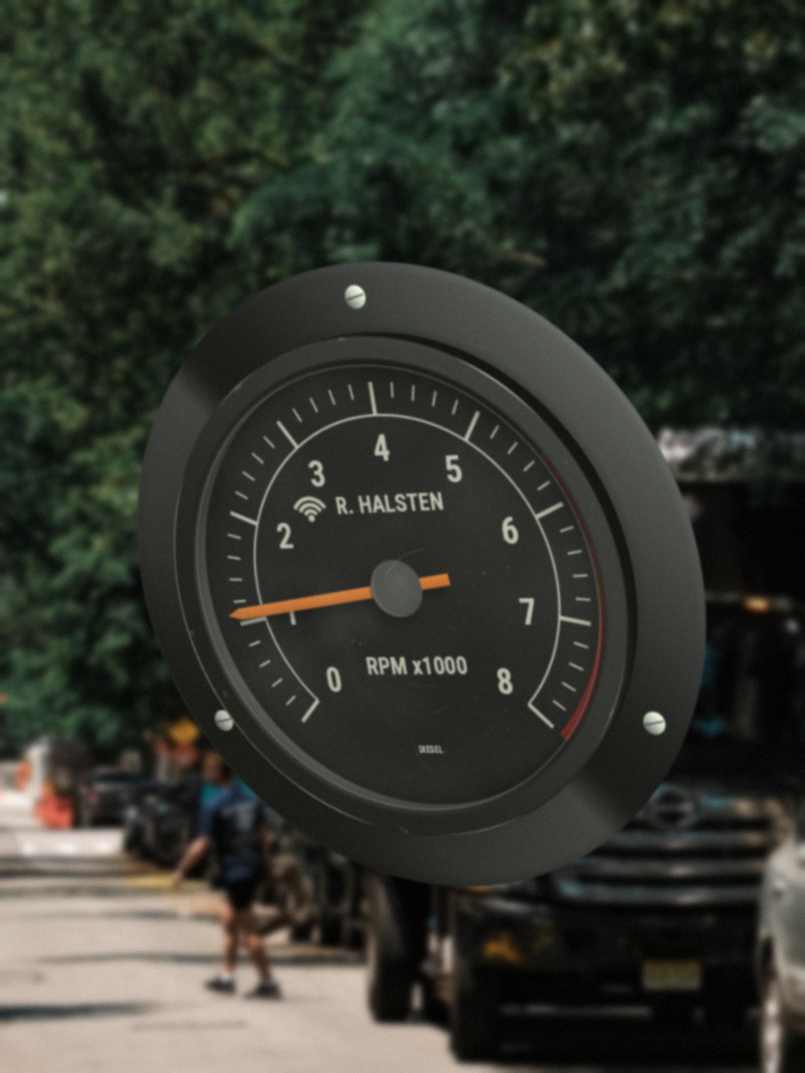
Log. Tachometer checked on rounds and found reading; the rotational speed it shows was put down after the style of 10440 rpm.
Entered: 1100 rpm
